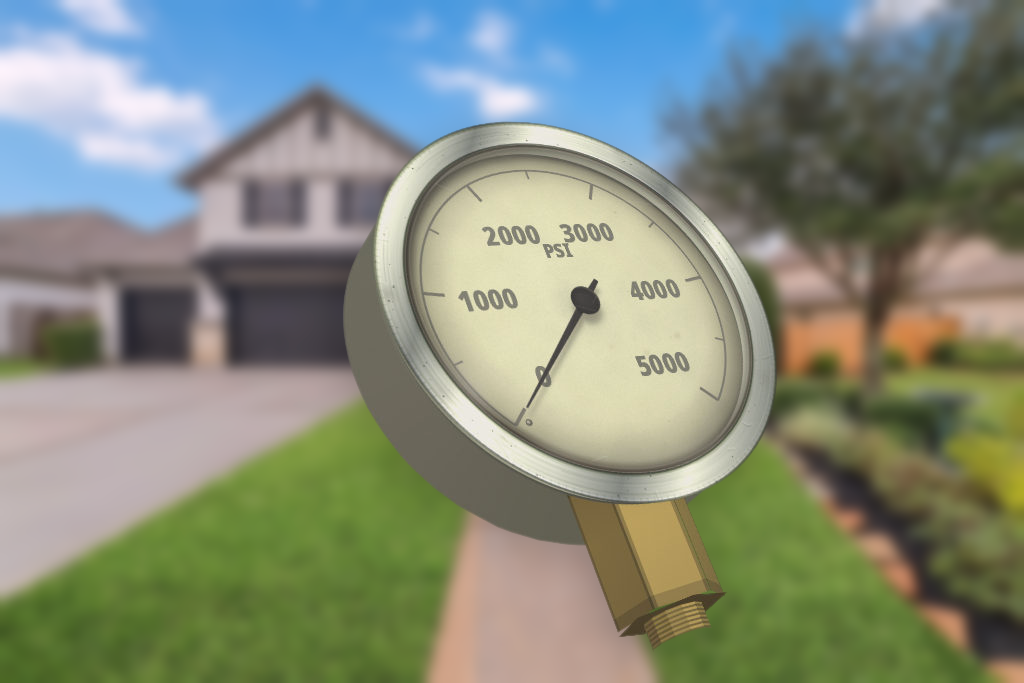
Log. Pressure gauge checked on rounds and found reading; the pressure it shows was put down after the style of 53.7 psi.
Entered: 0 psi
